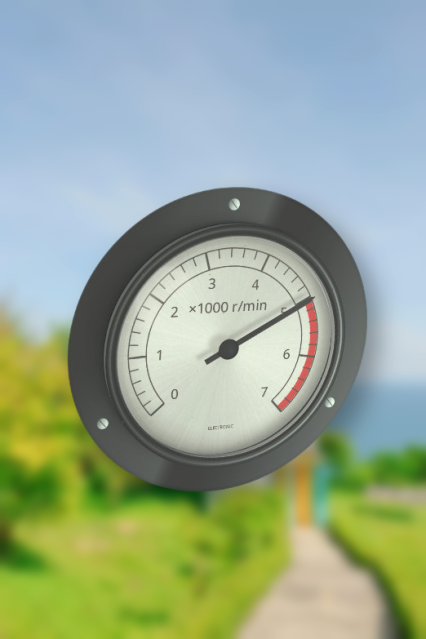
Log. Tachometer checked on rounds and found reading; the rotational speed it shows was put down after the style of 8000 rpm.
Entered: 5000 rpm
